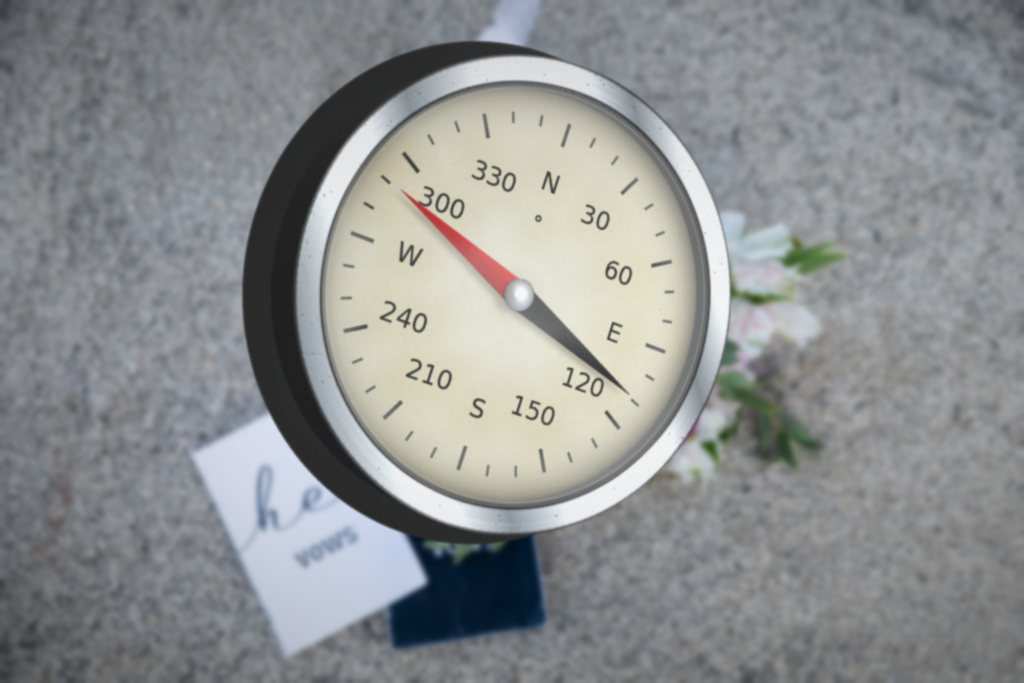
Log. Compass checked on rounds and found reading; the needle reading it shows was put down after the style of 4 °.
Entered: 290 °
